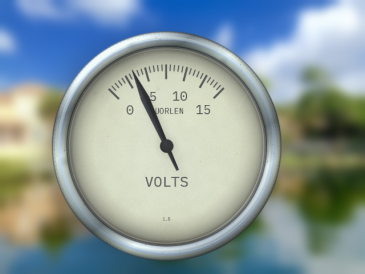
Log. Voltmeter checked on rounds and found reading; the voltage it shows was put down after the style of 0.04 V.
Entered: 3.5 V
